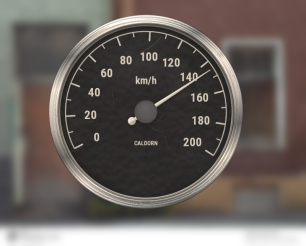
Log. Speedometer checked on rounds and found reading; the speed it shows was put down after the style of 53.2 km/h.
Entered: 145 km/h
